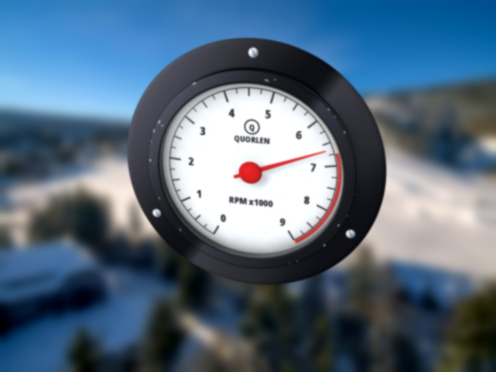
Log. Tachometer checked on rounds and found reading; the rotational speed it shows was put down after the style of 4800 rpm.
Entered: 6625 rpm
